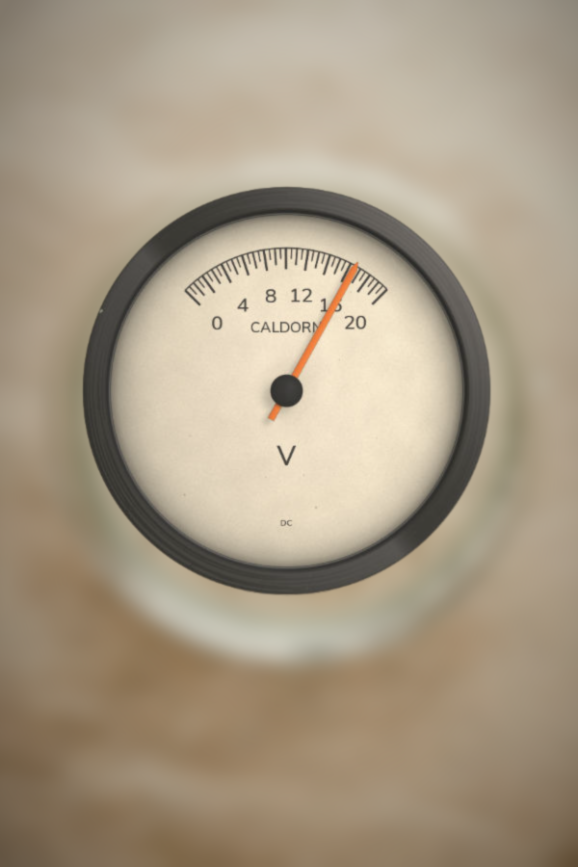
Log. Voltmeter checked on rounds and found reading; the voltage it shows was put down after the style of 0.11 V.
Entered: 16.5 V
